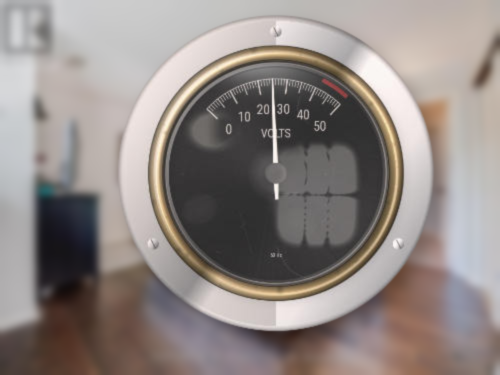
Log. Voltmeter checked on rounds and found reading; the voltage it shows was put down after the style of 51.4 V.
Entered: 25 V
